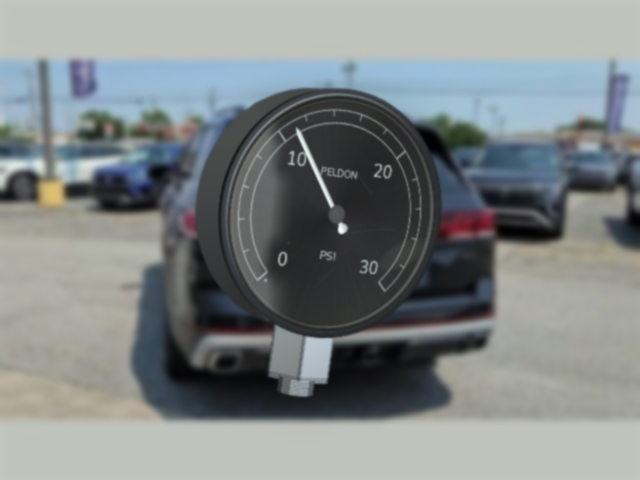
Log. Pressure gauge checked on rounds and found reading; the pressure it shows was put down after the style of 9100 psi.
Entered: 11 psi
